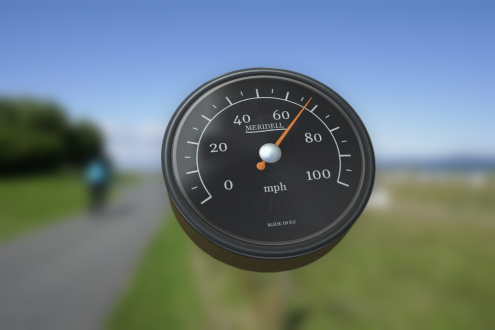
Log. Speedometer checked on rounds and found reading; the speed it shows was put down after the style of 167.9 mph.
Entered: 67.5 mph
